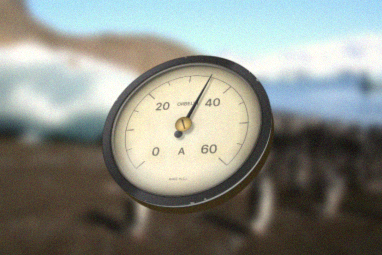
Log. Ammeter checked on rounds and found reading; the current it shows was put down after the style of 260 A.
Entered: 35 A
